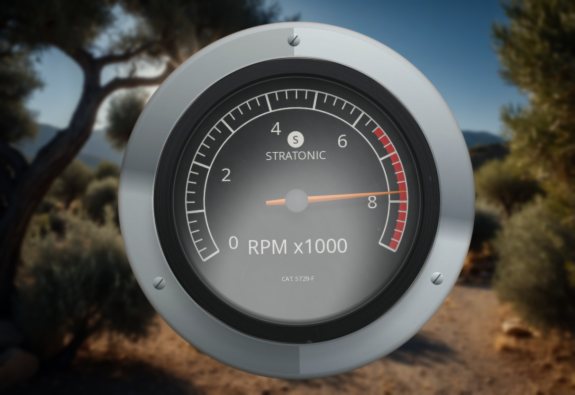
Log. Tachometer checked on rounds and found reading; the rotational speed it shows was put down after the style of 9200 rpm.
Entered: 7800 rpm
